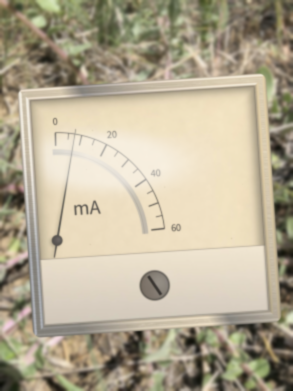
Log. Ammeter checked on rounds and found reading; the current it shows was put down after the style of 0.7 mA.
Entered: 7.5 mA
